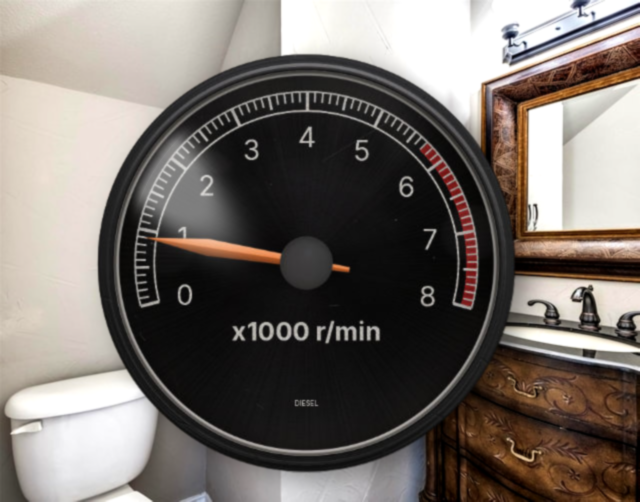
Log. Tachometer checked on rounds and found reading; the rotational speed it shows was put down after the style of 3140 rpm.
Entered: 900 rpm
